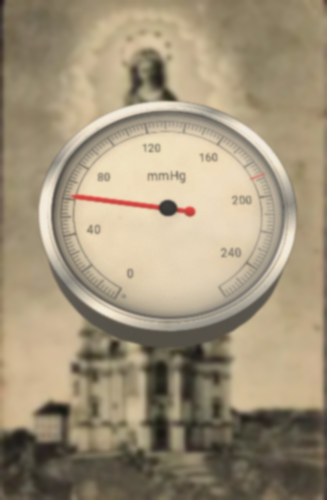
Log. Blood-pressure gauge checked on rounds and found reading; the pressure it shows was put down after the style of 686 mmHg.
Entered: 60 mmHg
